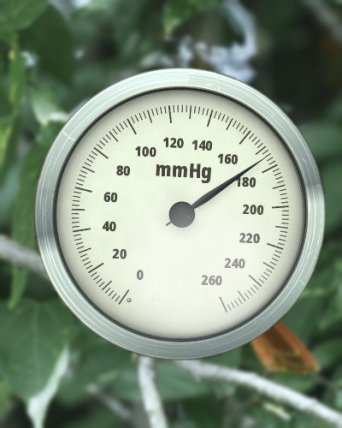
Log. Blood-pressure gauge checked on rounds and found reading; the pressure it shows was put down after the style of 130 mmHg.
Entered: 174 mmHg
